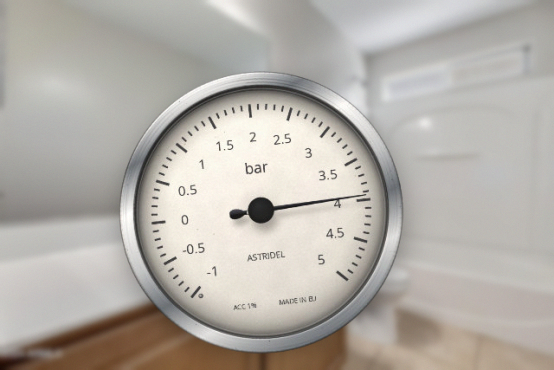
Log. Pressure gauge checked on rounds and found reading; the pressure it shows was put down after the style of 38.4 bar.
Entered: 3.95 bar
